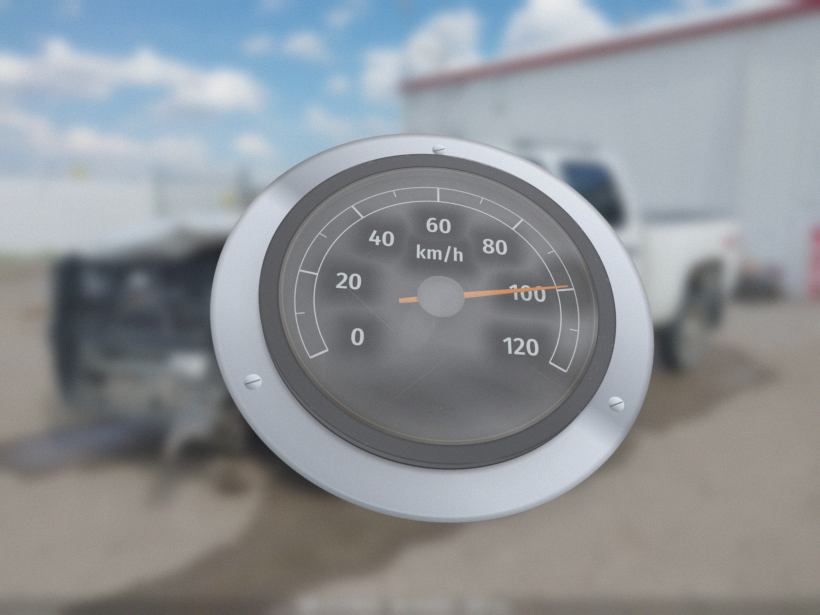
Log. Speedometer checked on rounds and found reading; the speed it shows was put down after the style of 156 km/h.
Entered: 100 km/h
